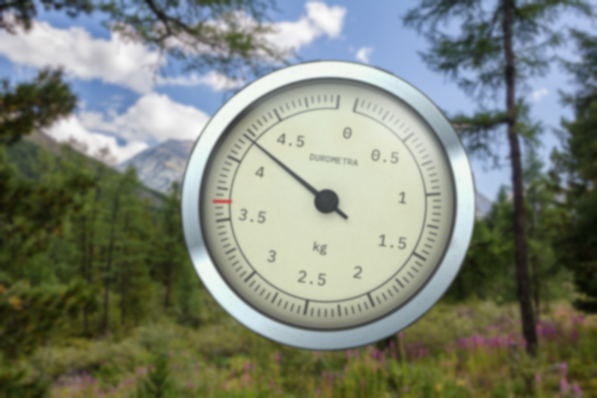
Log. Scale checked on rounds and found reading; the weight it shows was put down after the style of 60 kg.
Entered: 4.2 kg
